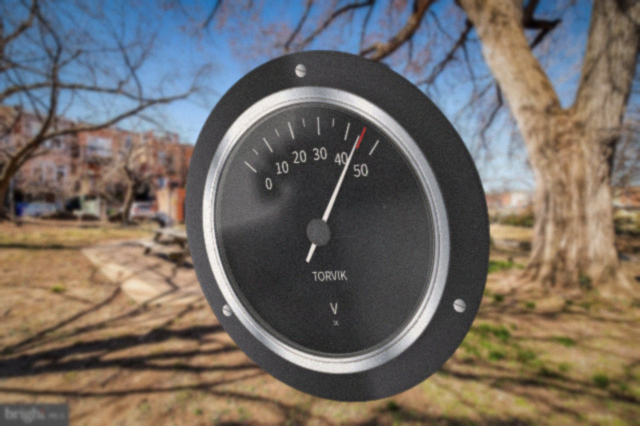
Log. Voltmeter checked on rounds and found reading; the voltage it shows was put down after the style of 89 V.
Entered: 45 V
